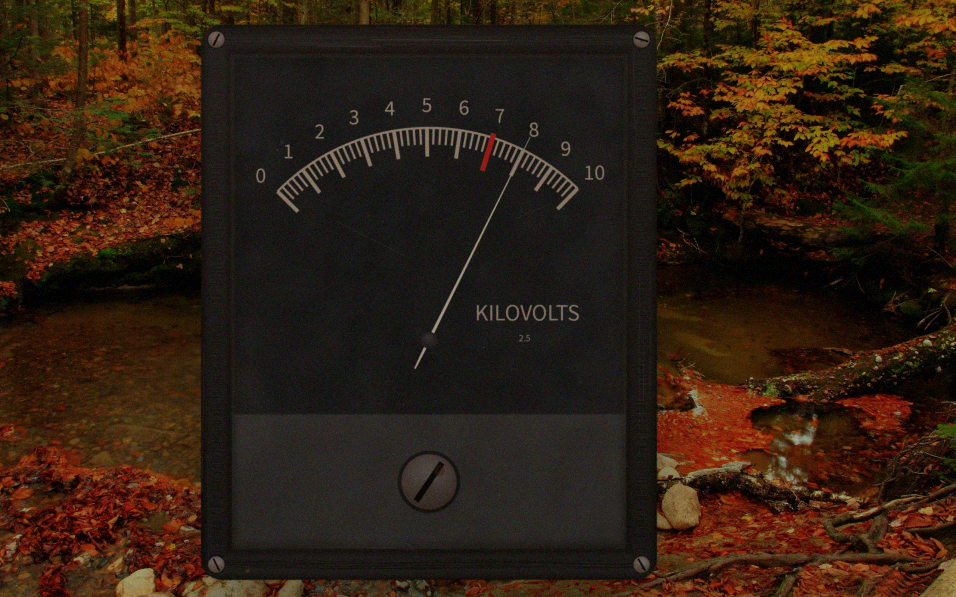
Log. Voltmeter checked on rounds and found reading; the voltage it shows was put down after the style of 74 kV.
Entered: 8 kV
